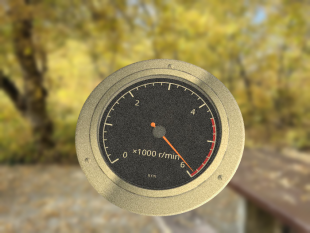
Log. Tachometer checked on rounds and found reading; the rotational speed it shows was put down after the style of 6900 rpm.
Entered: 5900 rpm
